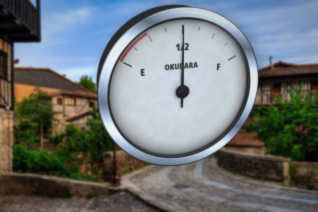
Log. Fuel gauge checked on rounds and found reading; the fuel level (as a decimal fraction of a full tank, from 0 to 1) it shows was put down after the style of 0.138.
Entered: 0.5
